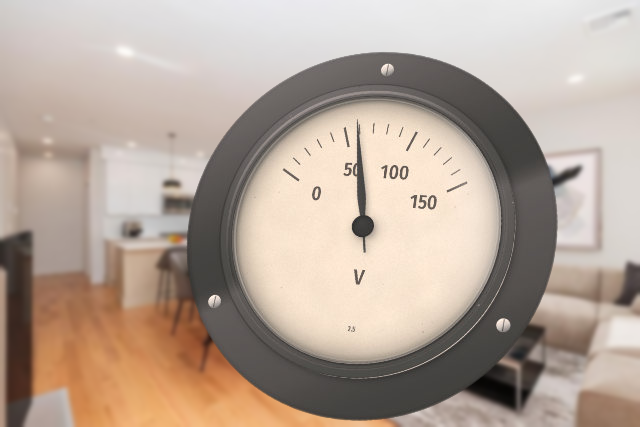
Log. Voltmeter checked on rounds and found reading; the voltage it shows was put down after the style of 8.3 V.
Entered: 60 V
